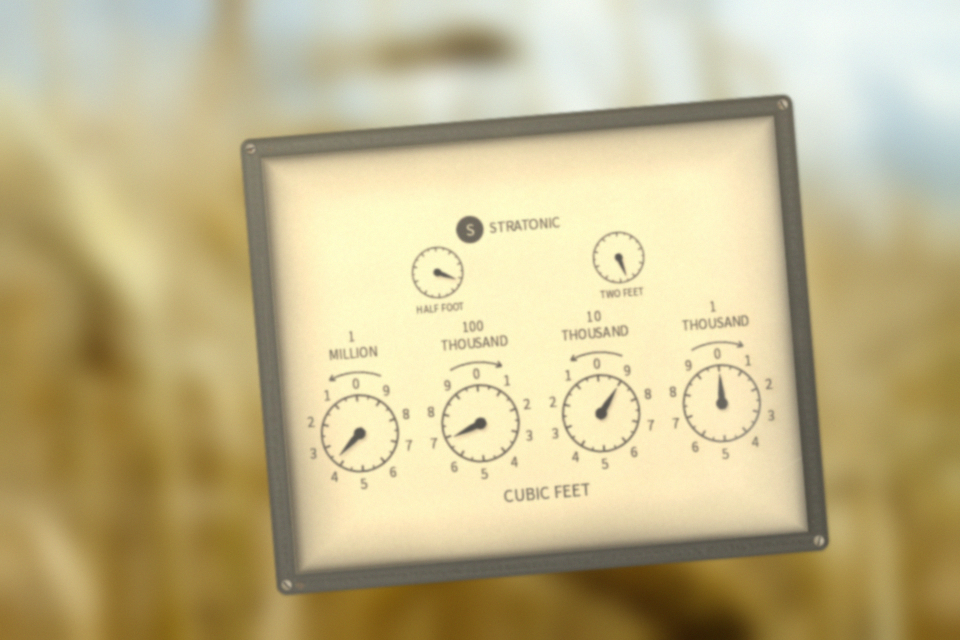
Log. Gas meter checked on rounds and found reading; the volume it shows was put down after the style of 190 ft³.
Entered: 369000 ft³
